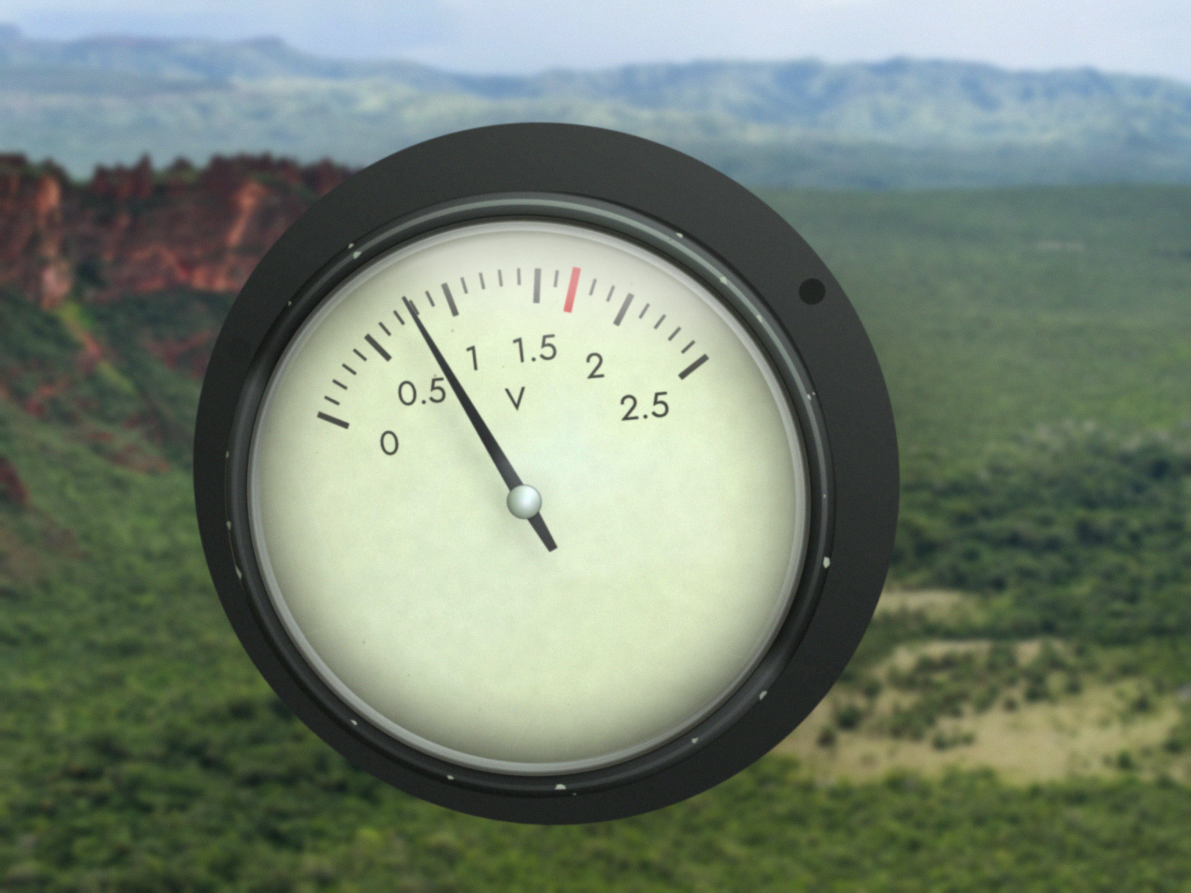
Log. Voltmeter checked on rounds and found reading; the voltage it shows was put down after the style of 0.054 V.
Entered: 0.8 V
